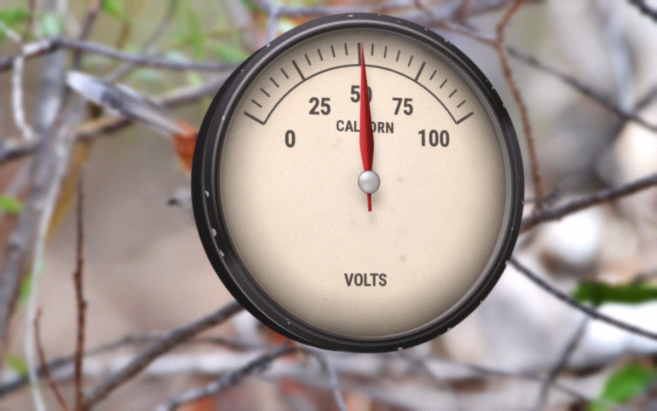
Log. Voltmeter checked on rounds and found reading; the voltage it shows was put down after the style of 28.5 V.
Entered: 50 V
